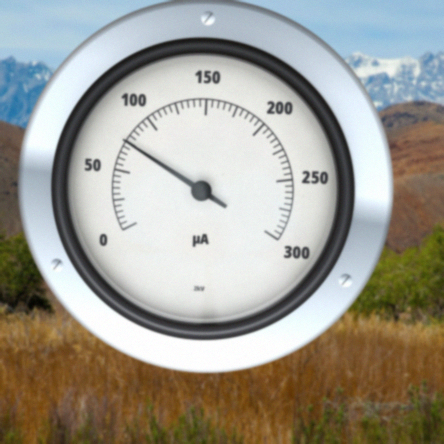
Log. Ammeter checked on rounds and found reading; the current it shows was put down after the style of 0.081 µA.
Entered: 75 µA
